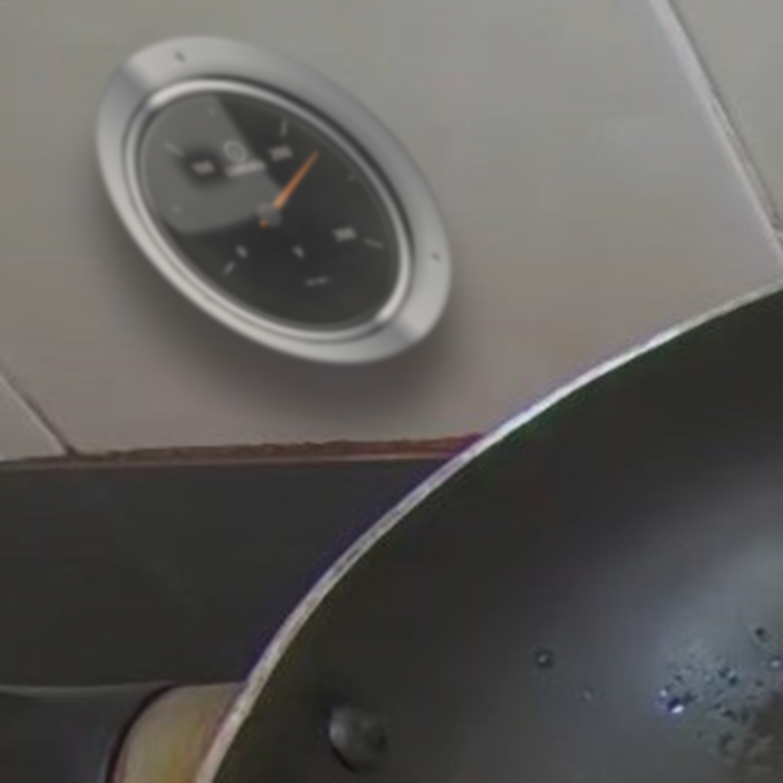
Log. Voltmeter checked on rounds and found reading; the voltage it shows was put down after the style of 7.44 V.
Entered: 225 V
